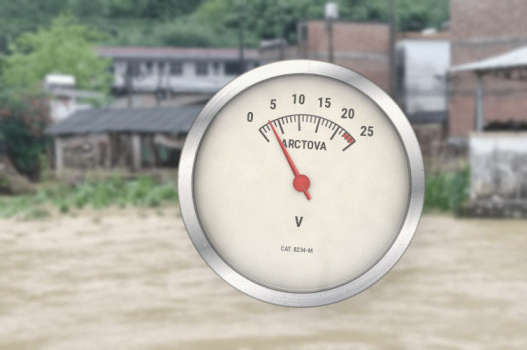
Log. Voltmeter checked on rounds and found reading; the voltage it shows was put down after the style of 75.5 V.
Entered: 3 V
